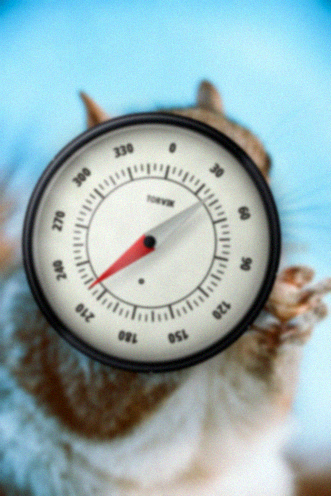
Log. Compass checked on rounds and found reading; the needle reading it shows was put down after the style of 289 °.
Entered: 220 °
